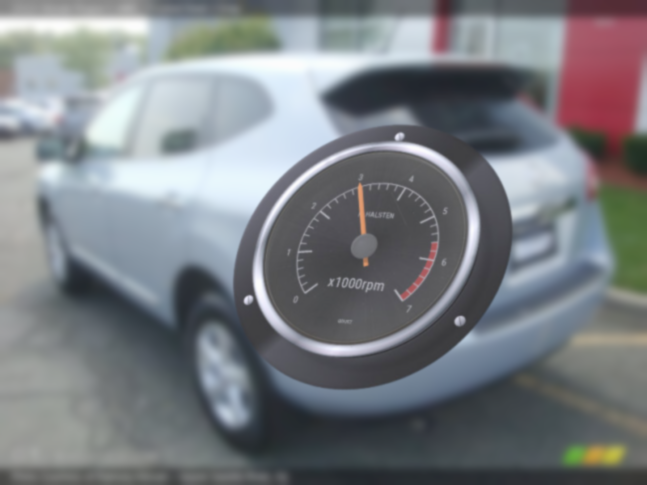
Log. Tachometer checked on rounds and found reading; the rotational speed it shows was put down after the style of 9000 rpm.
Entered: 3000 rpm
